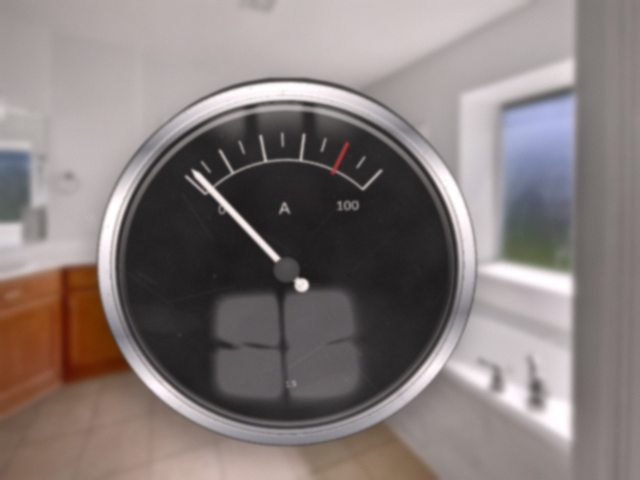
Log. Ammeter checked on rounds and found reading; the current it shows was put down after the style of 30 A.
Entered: 5 A
